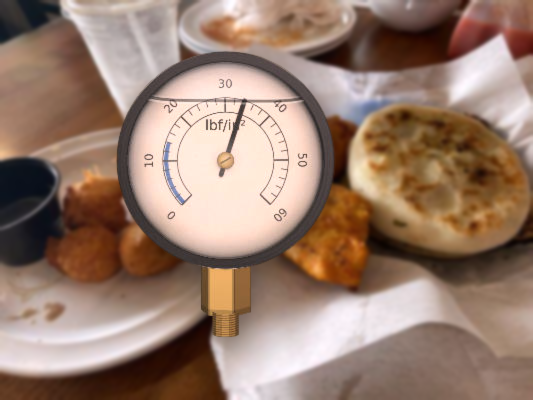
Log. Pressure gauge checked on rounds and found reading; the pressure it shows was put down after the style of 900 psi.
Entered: 34 psi
